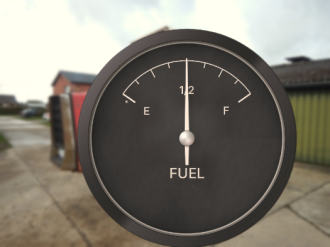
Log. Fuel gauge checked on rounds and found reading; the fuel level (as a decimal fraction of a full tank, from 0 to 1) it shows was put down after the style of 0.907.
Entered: 0.5
